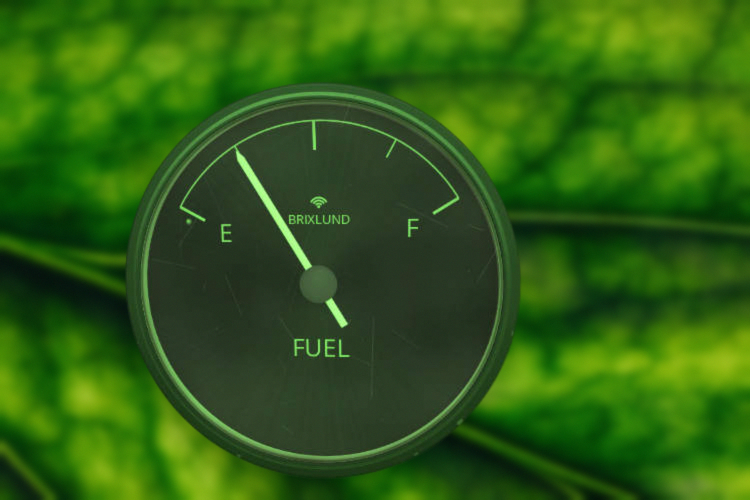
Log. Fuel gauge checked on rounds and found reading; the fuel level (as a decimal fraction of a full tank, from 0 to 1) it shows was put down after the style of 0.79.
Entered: 0.25
